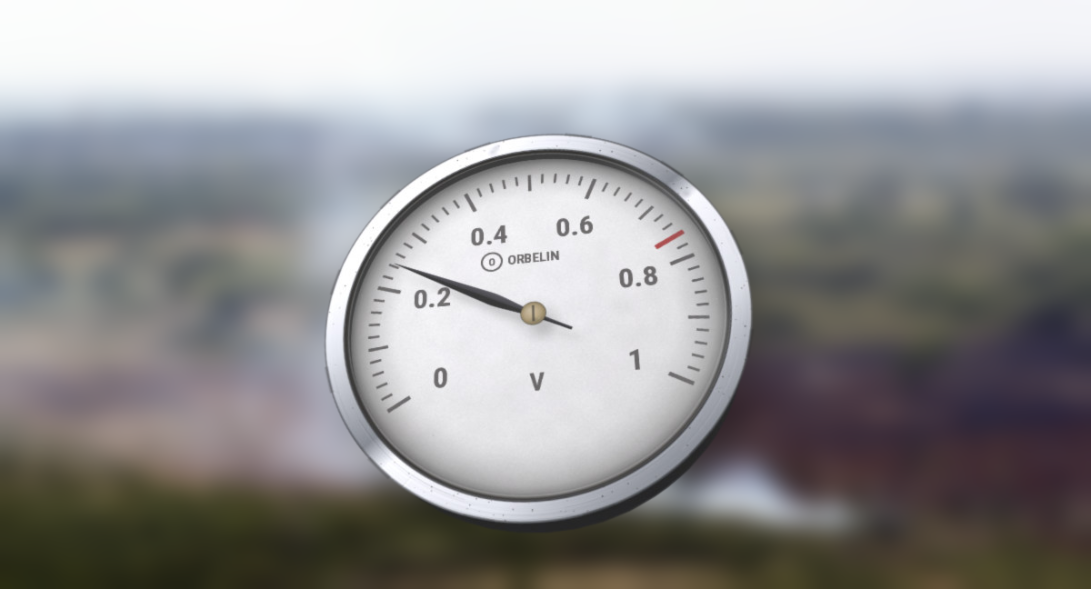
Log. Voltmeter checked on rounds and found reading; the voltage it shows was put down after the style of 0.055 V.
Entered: 0.24 V
